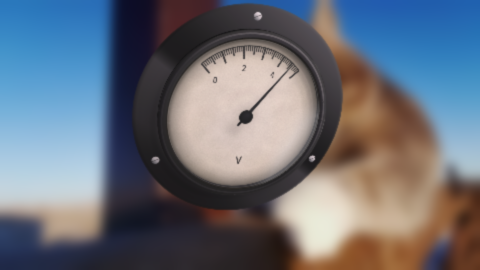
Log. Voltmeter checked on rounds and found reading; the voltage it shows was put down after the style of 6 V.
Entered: 4.5 V
